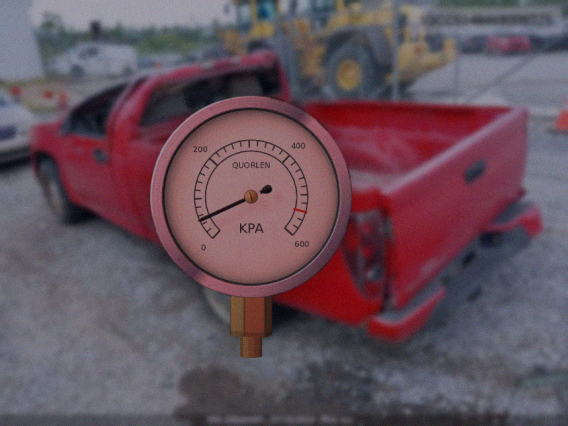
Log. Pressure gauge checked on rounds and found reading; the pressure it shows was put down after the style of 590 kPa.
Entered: 50 kPa
